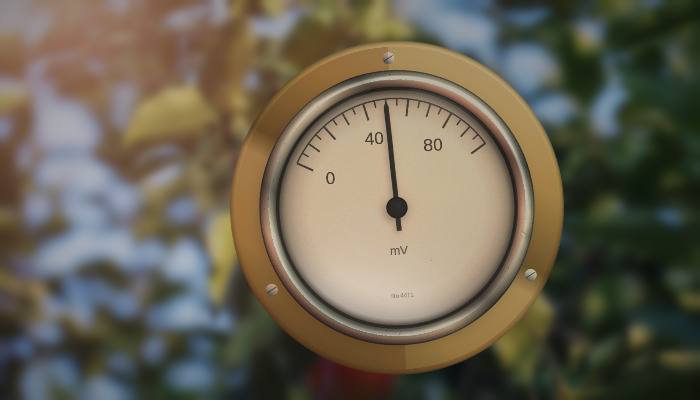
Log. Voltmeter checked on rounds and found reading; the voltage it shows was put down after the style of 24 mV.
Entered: 50 mV
